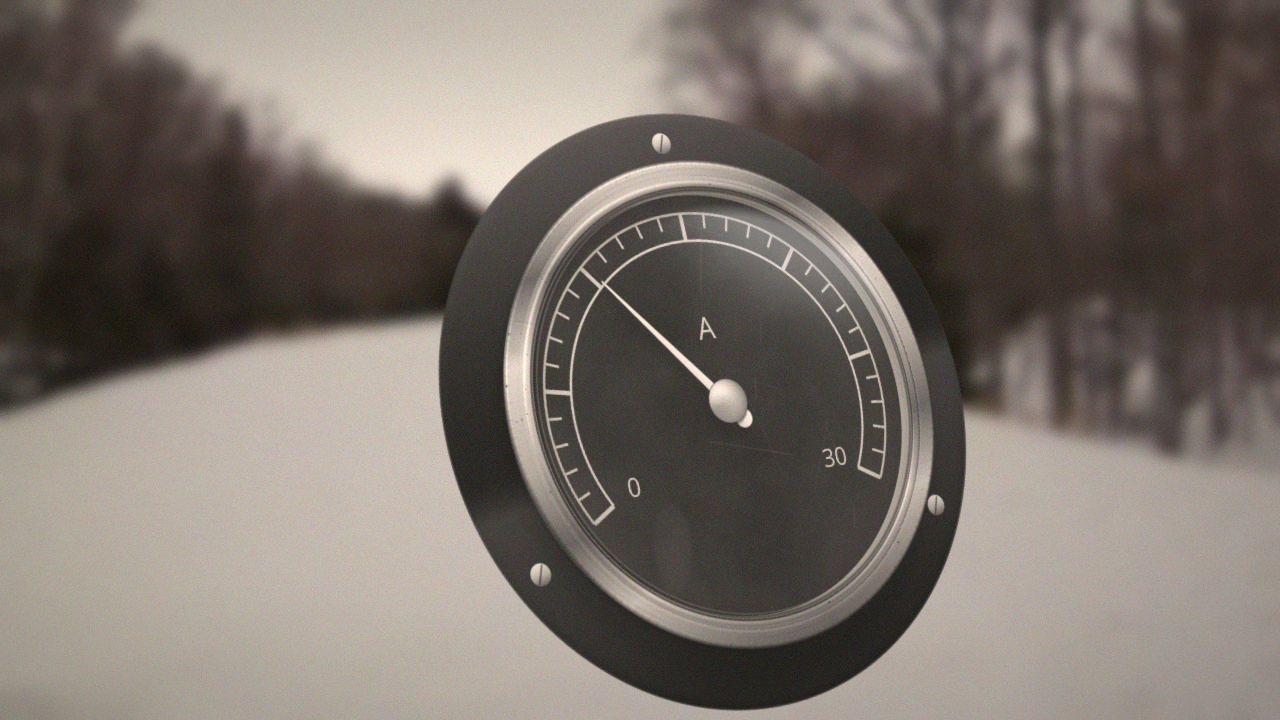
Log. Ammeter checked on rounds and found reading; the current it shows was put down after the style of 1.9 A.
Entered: 10 A
